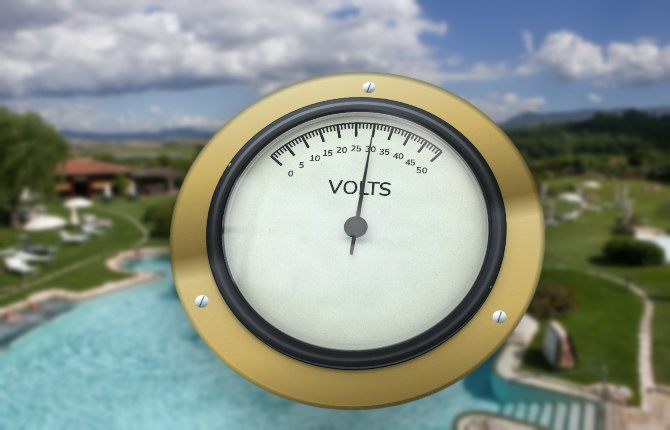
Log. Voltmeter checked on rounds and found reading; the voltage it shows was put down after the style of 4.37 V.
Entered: 30 V
